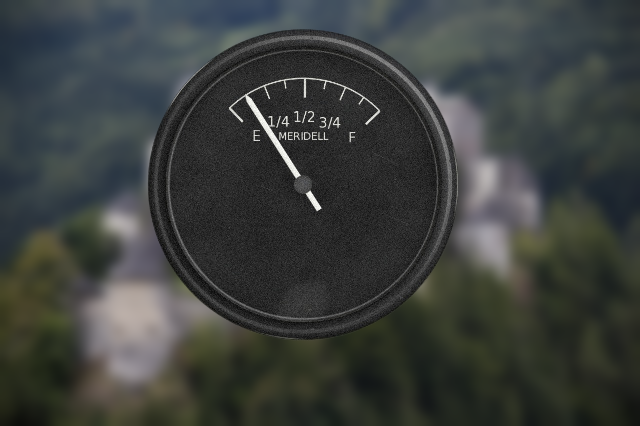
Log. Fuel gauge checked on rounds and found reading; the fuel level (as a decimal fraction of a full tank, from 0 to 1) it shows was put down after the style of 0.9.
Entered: 0.125
